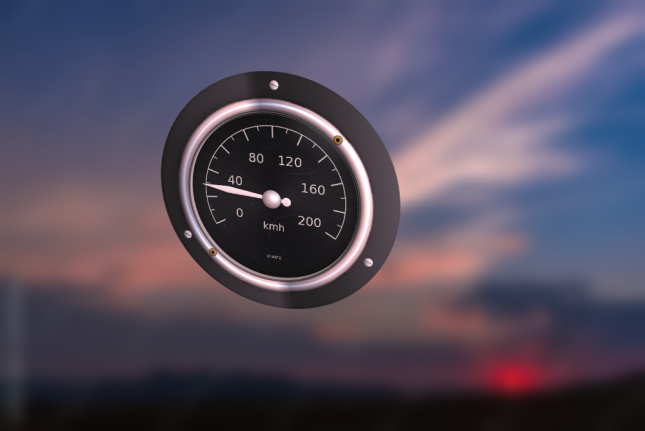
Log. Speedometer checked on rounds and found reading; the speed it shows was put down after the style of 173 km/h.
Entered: 30 km/h
